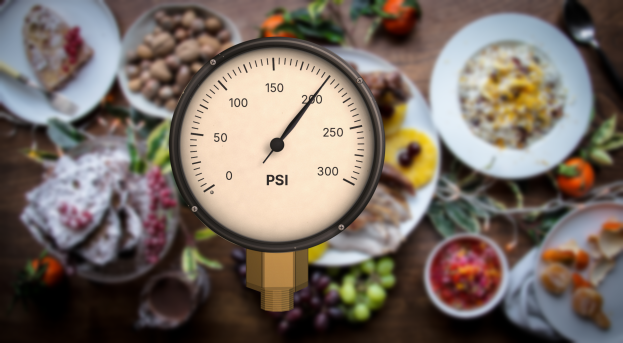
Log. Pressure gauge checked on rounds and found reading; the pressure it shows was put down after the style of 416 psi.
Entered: 200 psi
